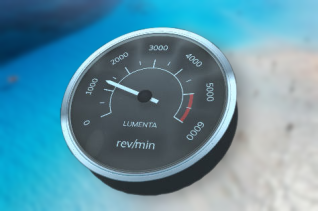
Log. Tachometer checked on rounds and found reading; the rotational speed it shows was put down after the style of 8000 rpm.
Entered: 1250 rpm
